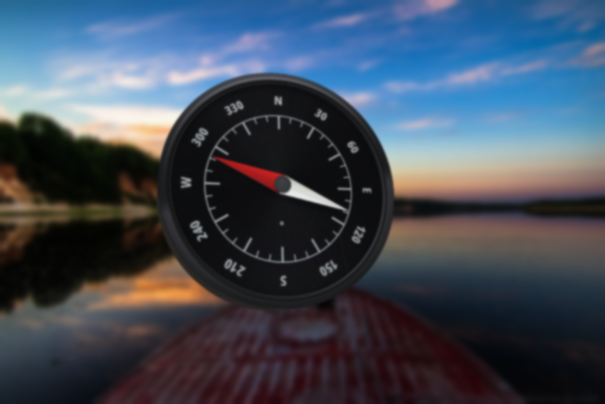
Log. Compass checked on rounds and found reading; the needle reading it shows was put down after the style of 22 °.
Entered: 290 °
